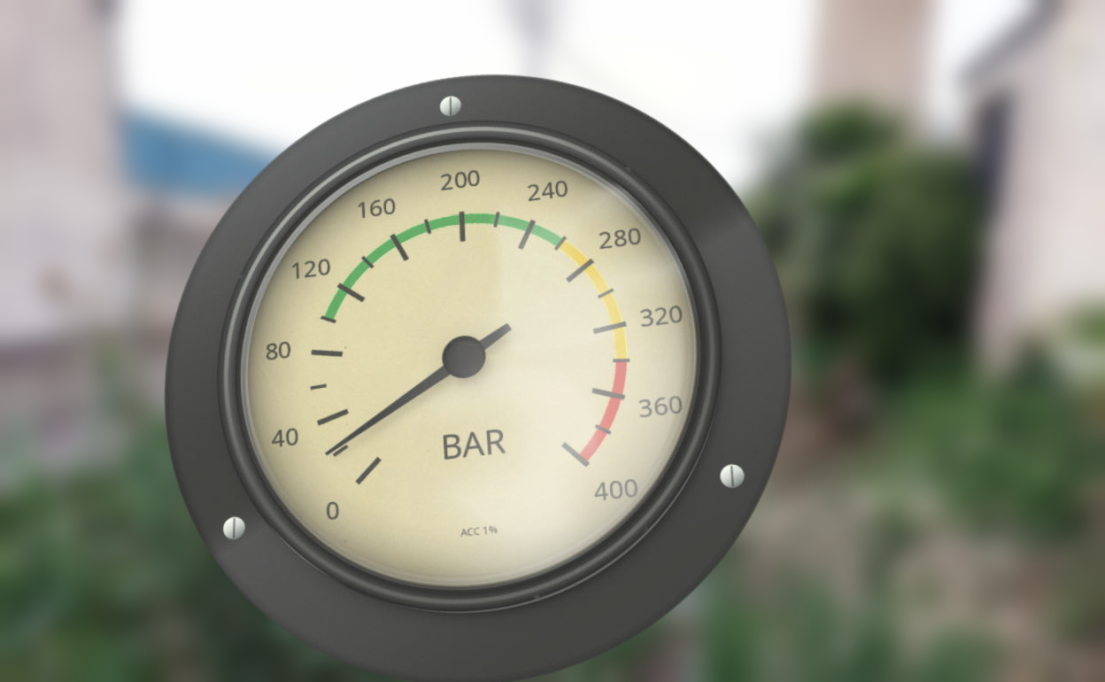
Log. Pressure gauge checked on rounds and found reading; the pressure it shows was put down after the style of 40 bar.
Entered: 20 bar
